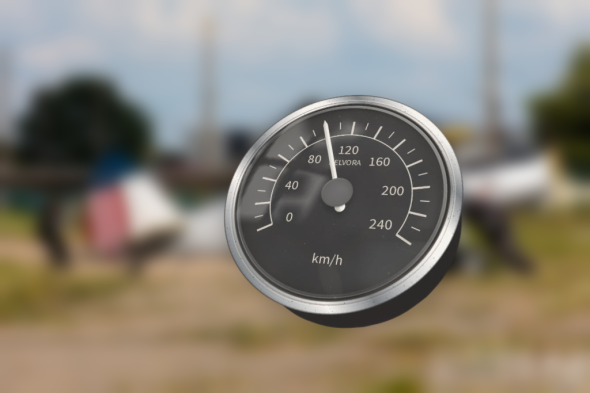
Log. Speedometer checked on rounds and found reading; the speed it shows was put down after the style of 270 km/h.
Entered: 100 km/h
